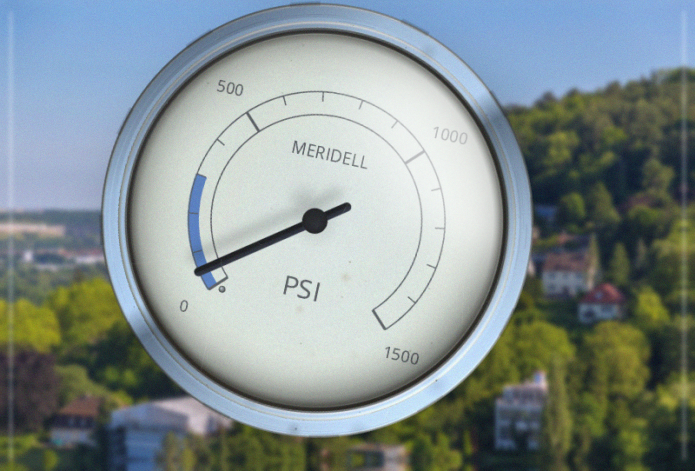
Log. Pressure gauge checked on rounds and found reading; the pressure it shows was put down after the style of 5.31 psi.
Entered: 50 psi
